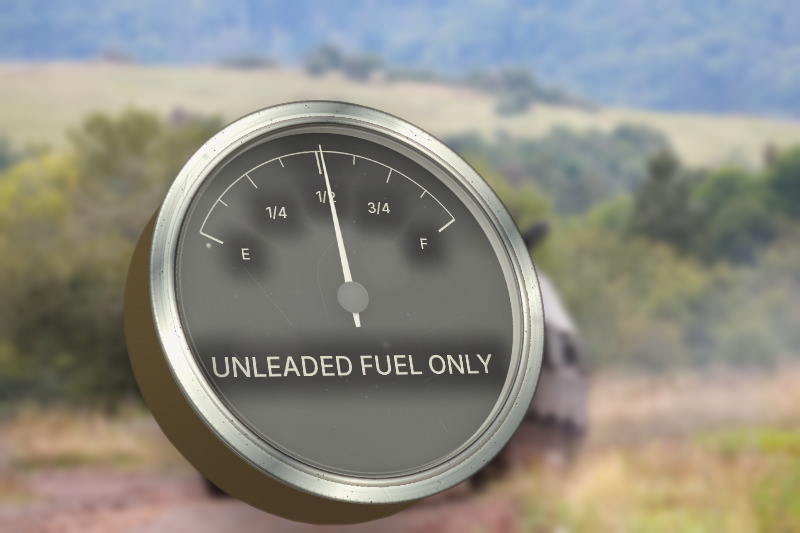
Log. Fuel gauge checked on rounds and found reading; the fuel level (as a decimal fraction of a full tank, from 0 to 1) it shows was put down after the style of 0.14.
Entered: 0.5
